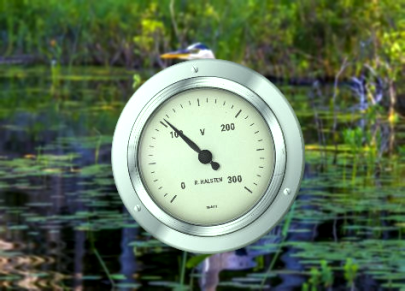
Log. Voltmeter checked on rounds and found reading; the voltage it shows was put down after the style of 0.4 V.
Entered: 105 V
